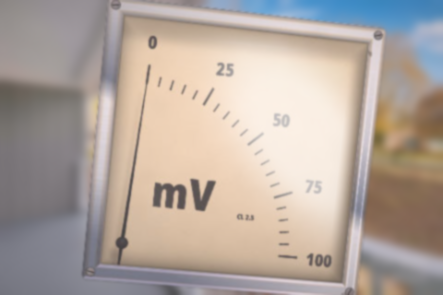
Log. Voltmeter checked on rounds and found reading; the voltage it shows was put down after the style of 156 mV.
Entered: 0 mV
